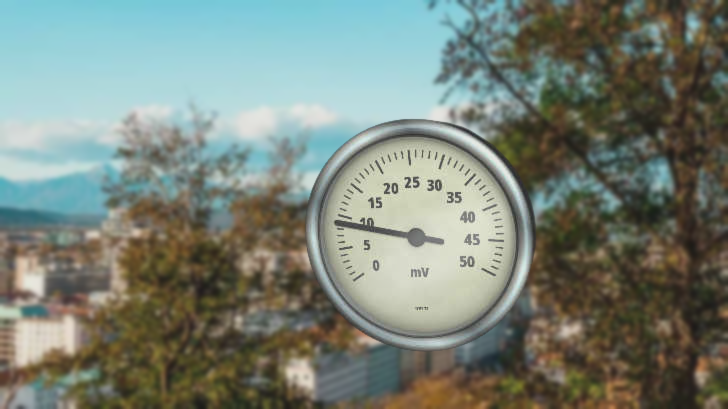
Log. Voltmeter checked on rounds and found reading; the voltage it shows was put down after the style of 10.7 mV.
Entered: 9 mV
